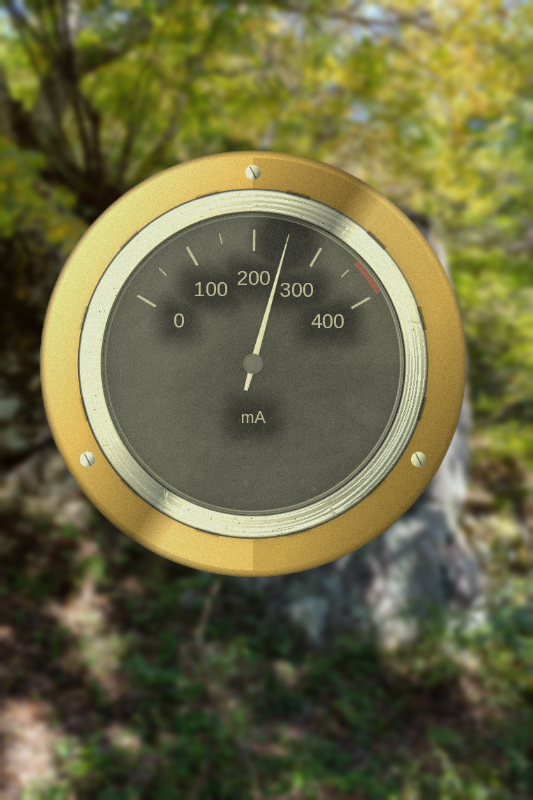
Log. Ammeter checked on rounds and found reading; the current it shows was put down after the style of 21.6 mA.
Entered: 250 mA
